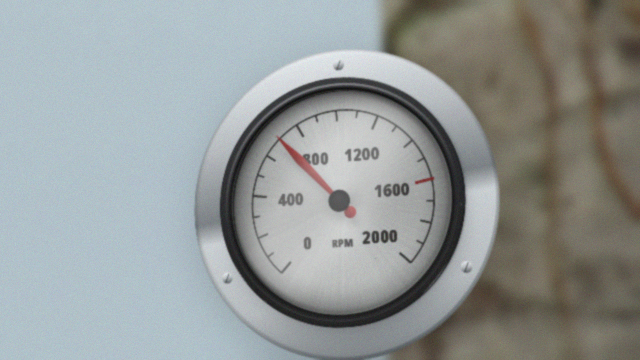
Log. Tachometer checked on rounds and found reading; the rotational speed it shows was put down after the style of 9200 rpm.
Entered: 700 rpm
